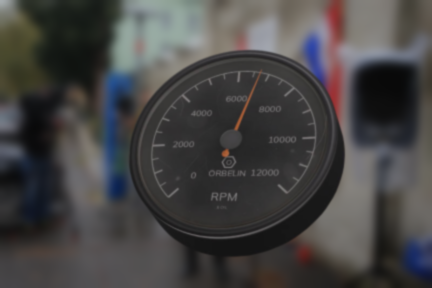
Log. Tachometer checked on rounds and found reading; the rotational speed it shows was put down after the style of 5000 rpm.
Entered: 6750 rpm
